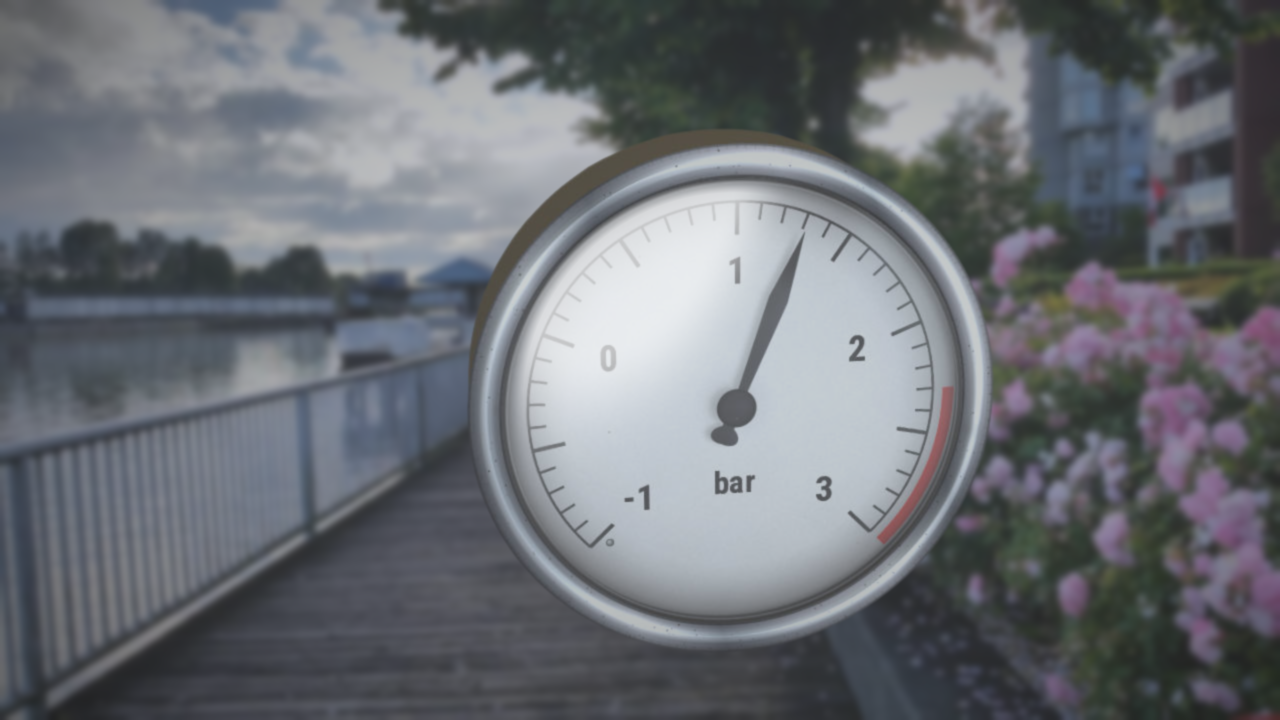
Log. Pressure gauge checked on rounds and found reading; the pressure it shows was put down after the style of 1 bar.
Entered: 1.3 bar
